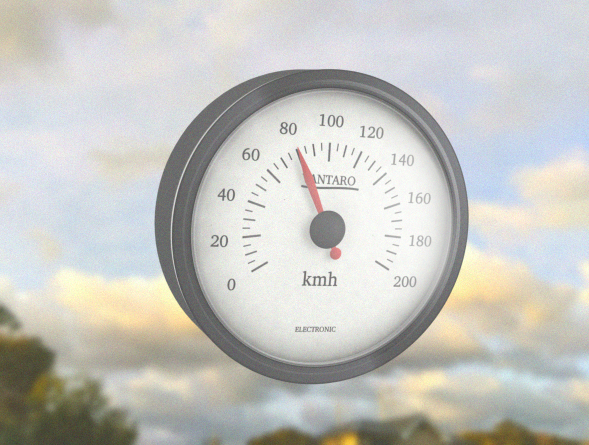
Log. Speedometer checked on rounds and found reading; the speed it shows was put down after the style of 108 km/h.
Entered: 80 km/h
